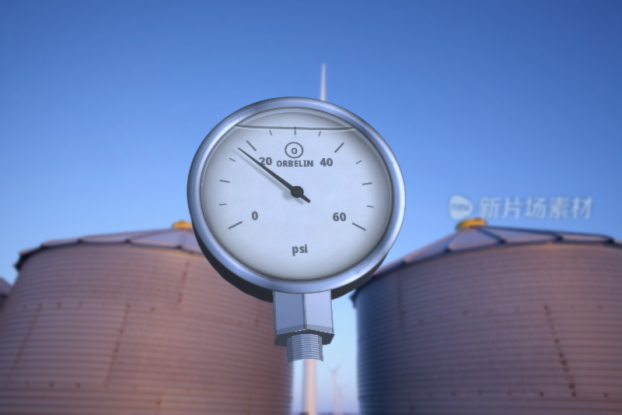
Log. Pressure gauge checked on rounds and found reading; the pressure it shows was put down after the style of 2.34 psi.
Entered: 17.5 psi
